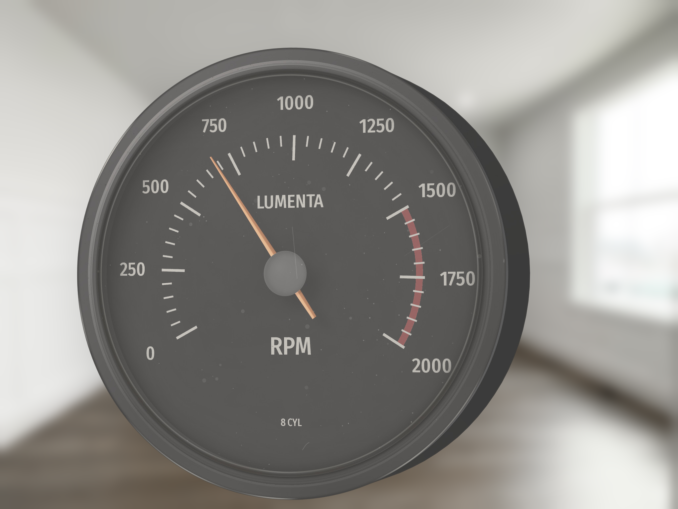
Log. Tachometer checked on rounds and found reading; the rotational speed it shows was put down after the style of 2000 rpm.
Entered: 700 rpm
